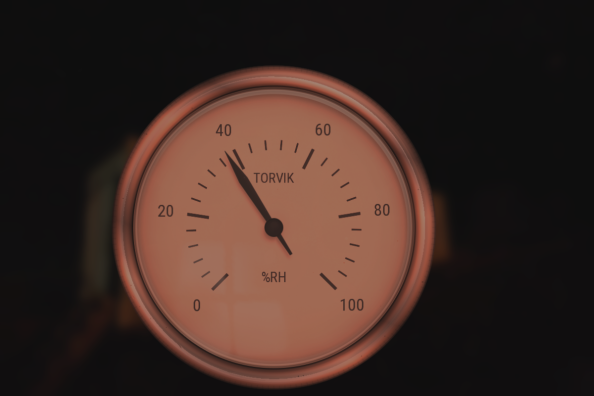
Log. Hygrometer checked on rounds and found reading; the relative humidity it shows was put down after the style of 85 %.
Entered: 38 %
